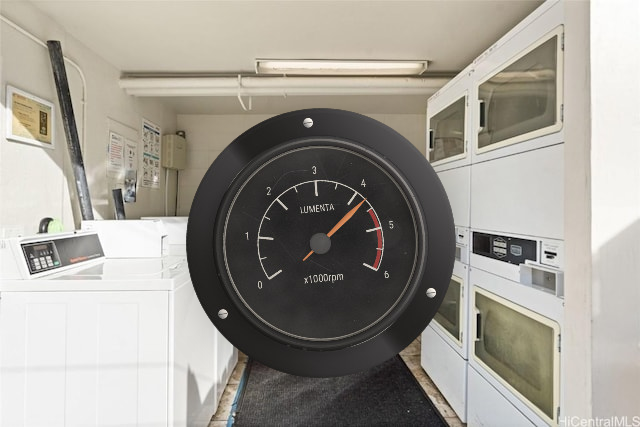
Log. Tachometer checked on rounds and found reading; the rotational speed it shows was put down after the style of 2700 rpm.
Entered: 4250 rpm
